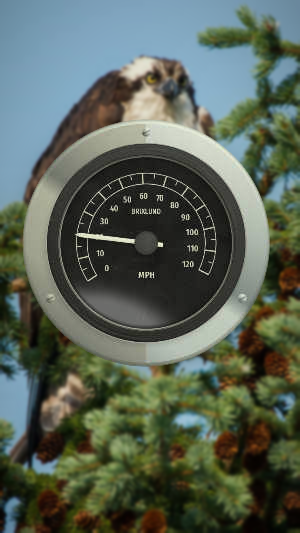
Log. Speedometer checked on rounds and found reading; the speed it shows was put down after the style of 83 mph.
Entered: 20 mph
